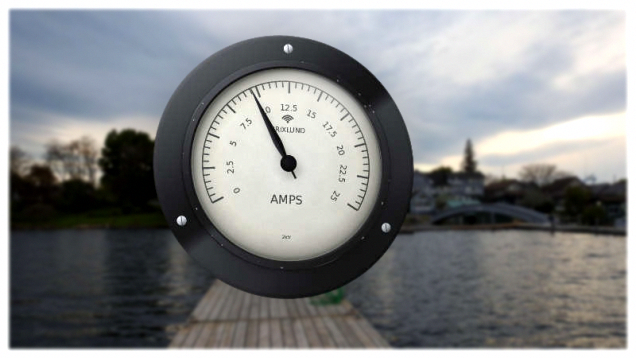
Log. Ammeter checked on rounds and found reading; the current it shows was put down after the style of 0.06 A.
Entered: 9.5 A
